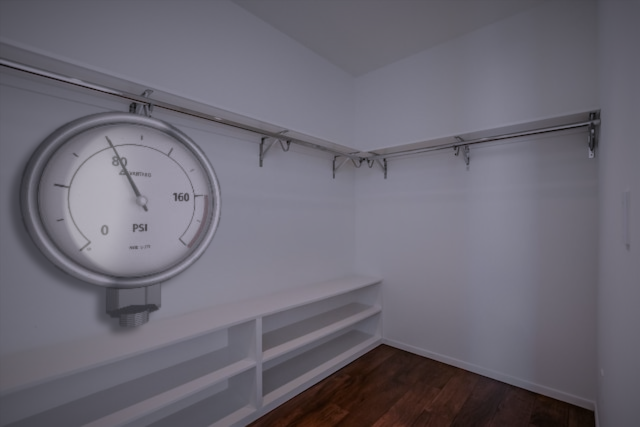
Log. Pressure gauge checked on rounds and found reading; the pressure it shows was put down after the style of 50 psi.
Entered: 80 psi
